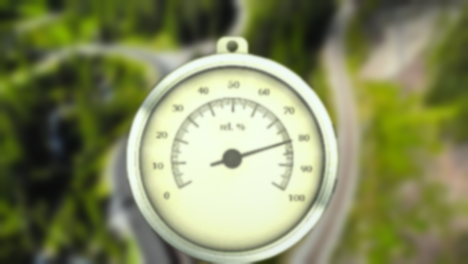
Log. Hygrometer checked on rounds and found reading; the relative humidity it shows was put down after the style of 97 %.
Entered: 80 %
